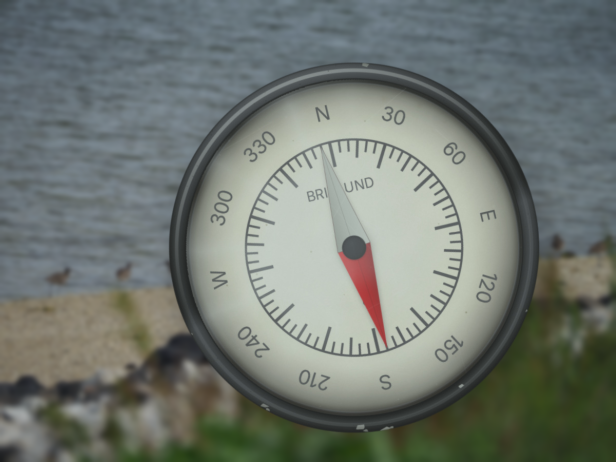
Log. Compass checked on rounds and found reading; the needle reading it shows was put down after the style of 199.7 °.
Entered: 175 °
